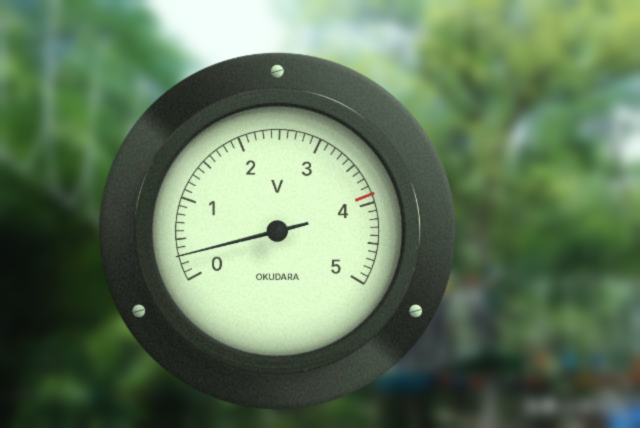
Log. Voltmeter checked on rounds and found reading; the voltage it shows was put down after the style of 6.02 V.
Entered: 0.3 V
